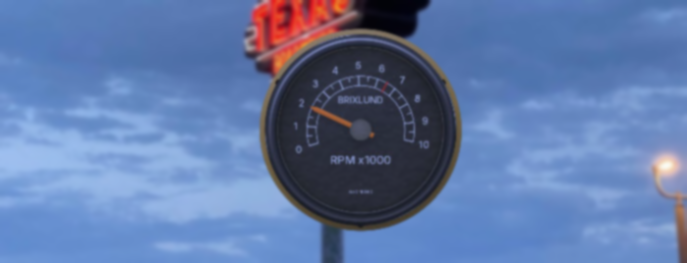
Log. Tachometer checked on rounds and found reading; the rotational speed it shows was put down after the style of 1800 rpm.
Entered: 2000 rpm
